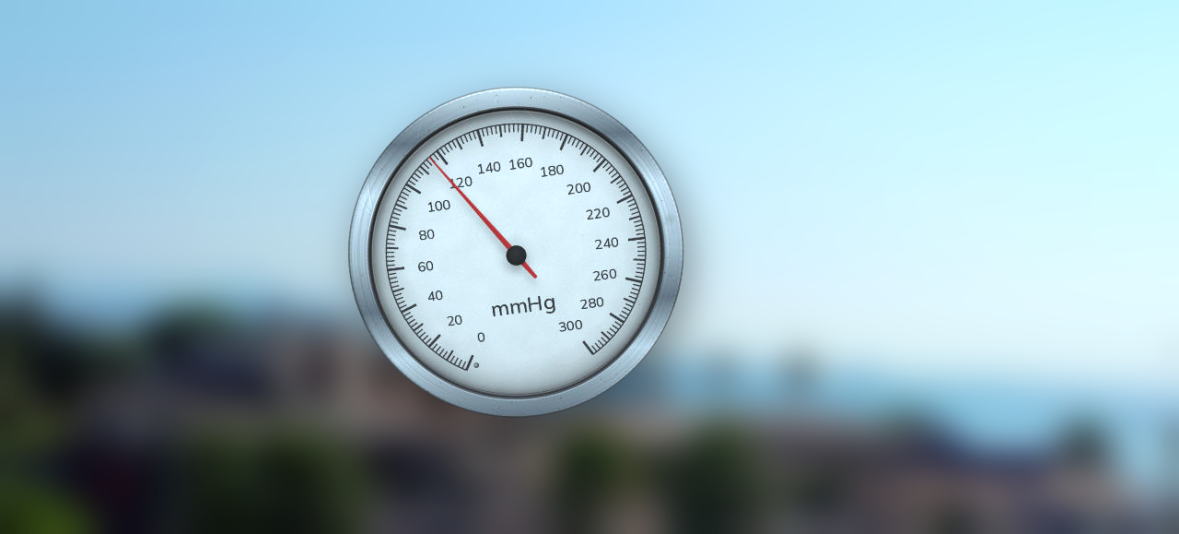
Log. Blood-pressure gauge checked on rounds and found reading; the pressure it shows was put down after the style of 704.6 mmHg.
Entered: 116 mmHg
